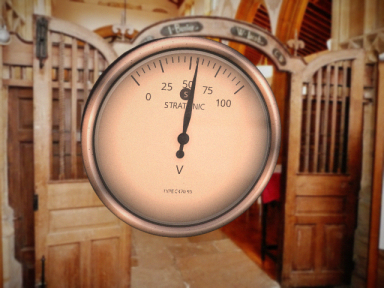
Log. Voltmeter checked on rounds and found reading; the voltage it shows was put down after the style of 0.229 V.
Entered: 55 V
